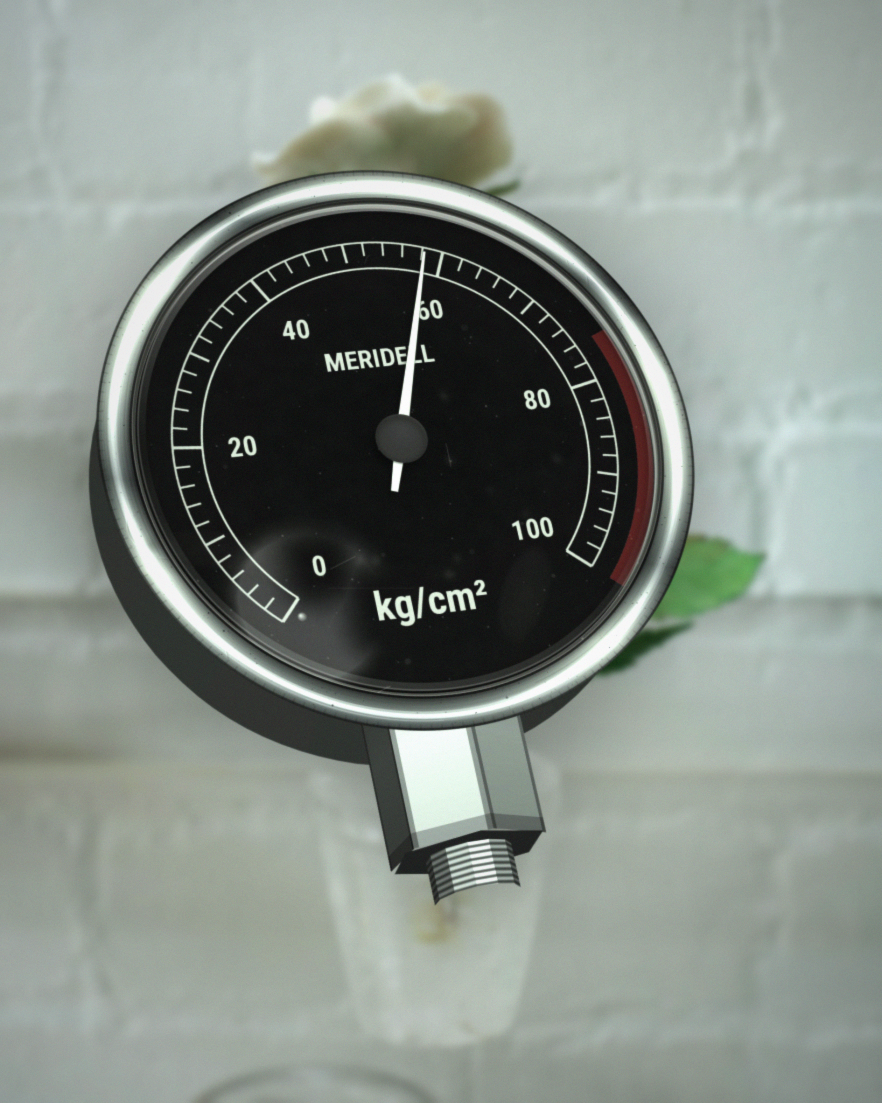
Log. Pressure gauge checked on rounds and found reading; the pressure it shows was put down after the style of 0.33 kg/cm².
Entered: 58 kg/cm²
